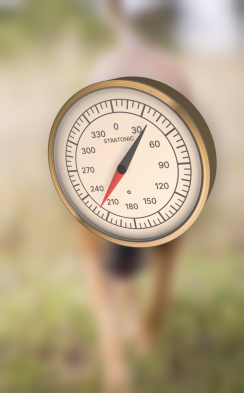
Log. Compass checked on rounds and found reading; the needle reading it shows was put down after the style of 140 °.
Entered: 220 °
